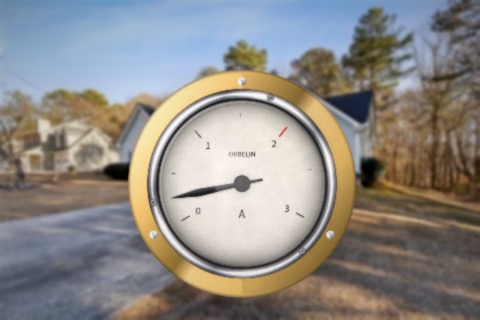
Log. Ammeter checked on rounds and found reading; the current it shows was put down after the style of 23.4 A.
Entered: 0.25 A
